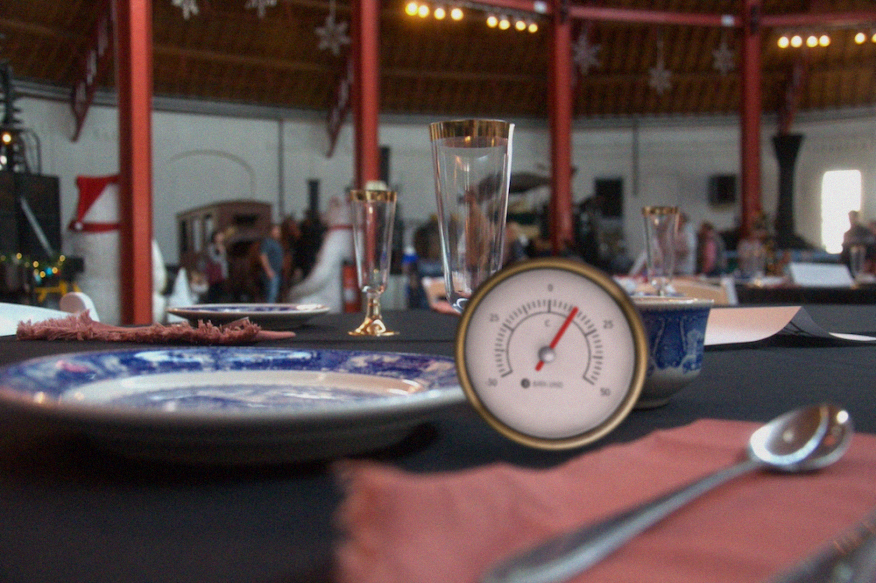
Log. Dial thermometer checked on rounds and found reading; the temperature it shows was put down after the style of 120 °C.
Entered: 12.5 °C
